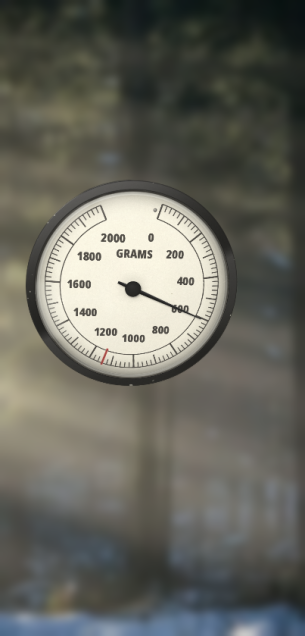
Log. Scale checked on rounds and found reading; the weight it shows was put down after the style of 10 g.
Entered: 600 g
